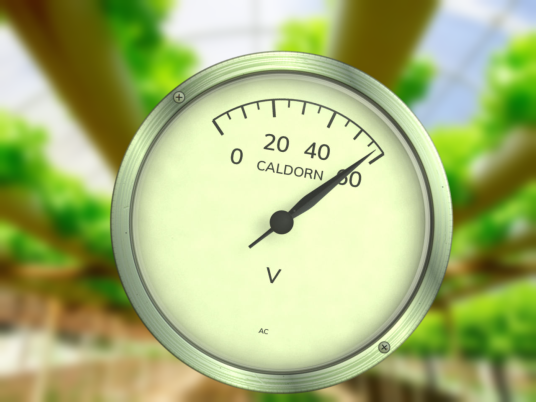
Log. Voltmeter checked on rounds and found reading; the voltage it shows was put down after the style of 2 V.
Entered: 57.5 V
